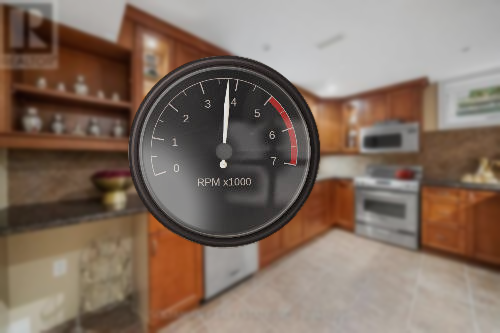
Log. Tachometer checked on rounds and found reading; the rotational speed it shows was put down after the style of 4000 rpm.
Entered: 3750 rpm
